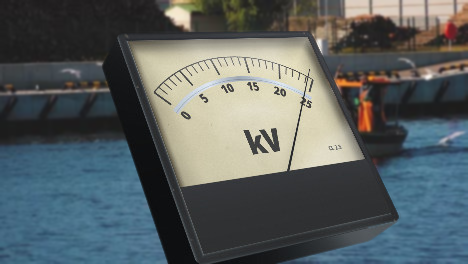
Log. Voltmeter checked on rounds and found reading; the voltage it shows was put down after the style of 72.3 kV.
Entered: 24 kV
